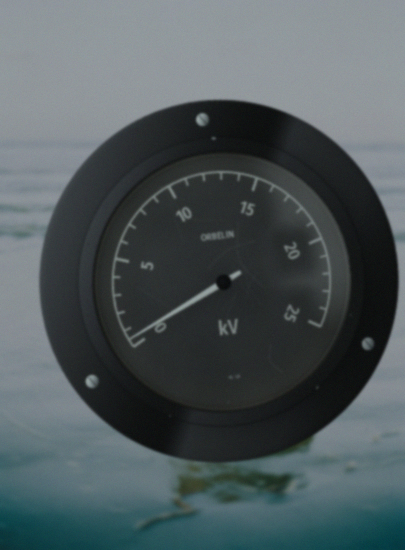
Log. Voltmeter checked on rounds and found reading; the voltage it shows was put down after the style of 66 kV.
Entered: 0.5 kV
